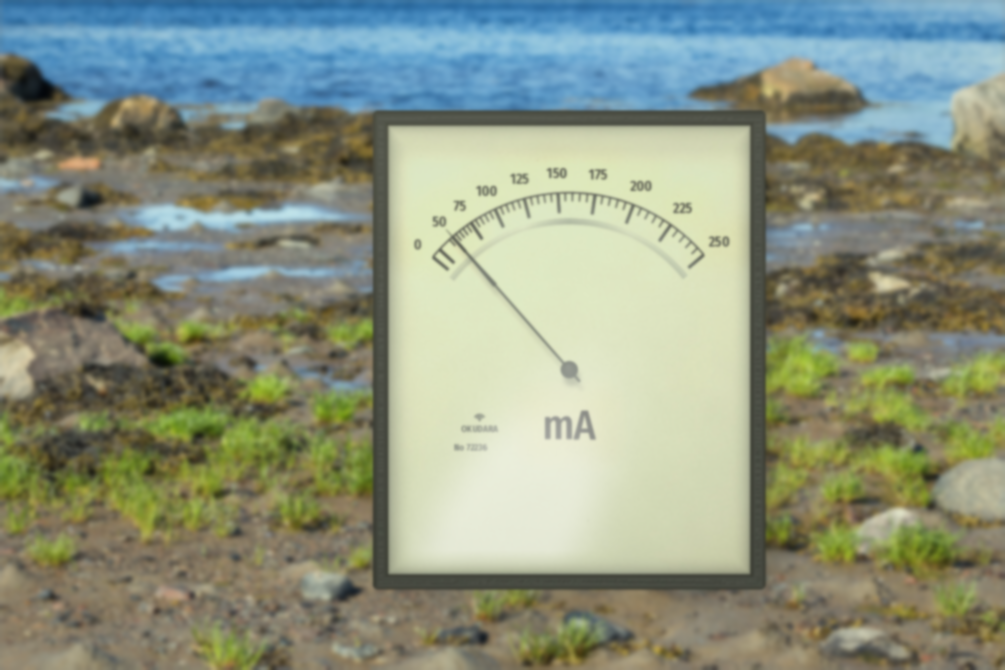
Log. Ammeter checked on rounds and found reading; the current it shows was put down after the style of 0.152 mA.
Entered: 50 mA
